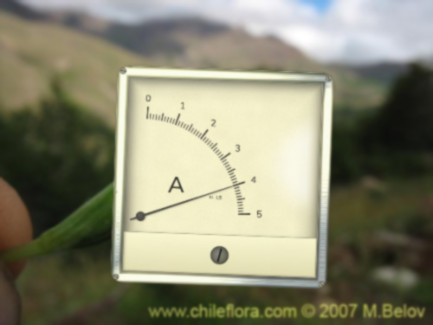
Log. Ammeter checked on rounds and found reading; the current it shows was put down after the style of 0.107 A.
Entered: 4 A
